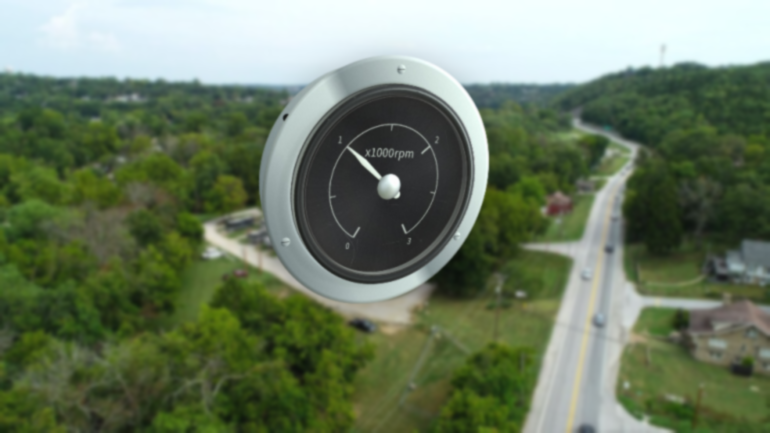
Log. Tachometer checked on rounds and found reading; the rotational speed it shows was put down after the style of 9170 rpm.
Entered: 1000 rpm
